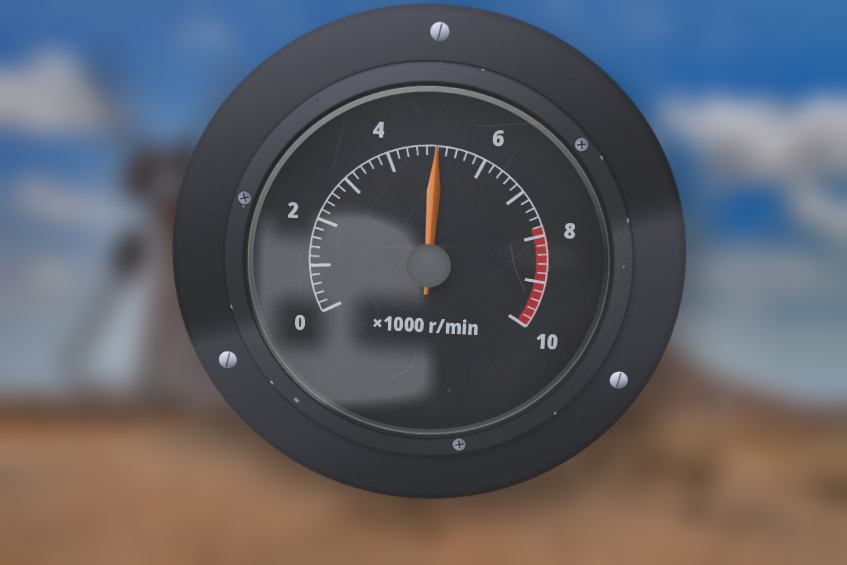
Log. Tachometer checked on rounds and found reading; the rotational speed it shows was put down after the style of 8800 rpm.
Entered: 5000 rpm
